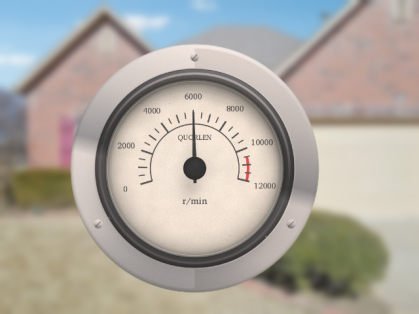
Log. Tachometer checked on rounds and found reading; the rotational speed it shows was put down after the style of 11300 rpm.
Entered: 6000 rpm
